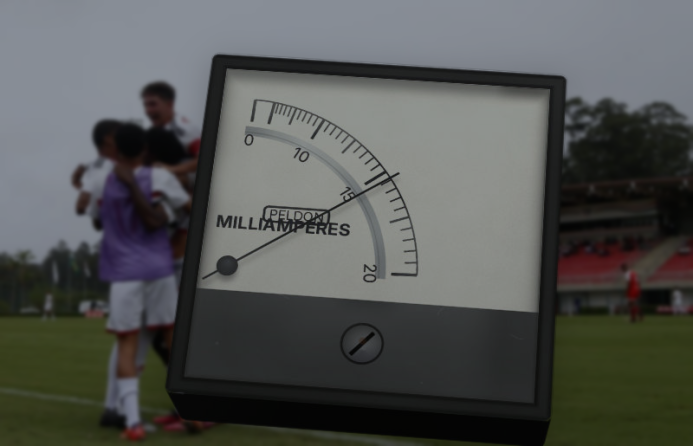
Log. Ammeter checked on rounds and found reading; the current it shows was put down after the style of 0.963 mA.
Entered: 15.5 mA
